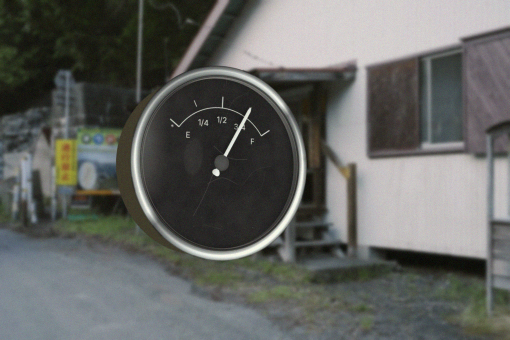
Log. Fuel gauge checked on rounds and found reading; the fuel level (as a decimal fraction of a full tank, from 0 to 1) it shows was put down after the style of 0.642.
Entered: 0.75
